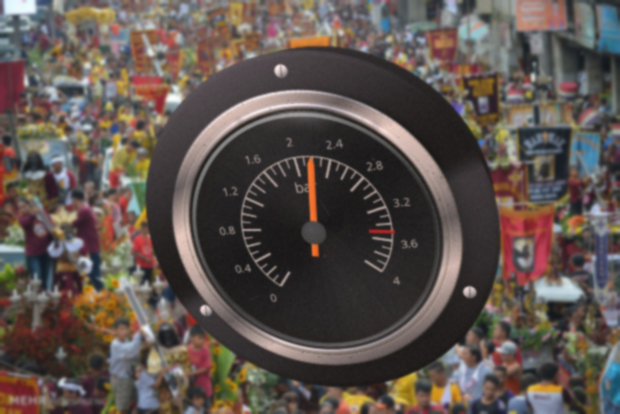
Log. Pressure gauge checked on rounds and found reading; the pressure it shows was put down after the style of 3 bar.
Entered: 2.2 bar
